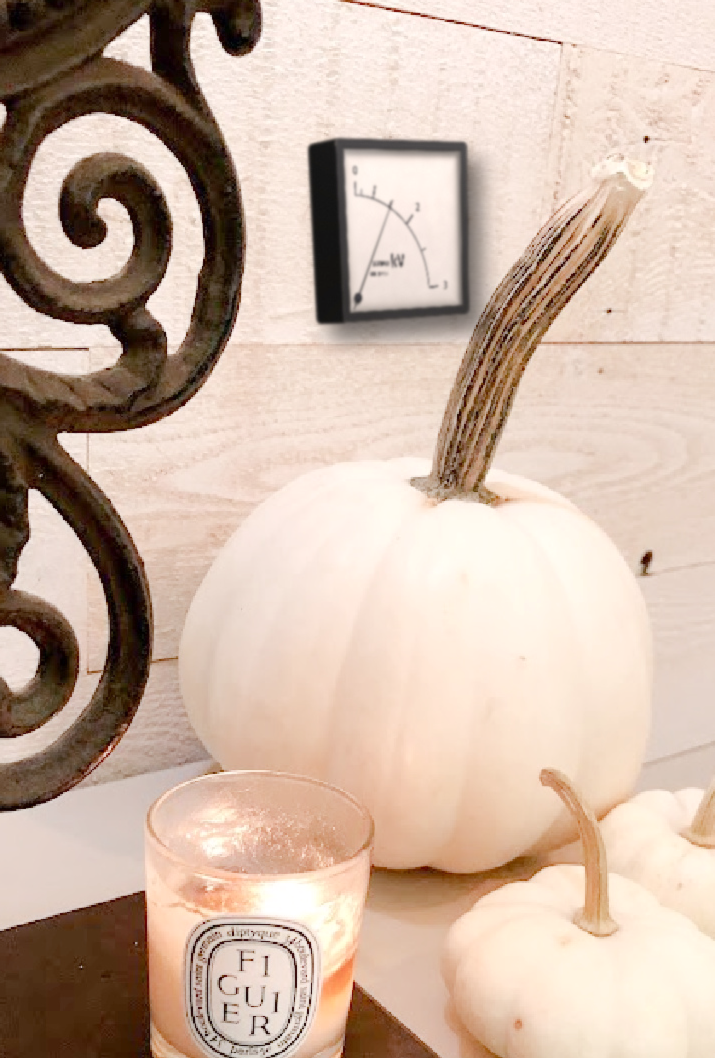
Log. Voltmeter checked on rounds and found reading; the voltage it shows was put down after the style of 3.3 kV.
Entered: 1.5 kV
